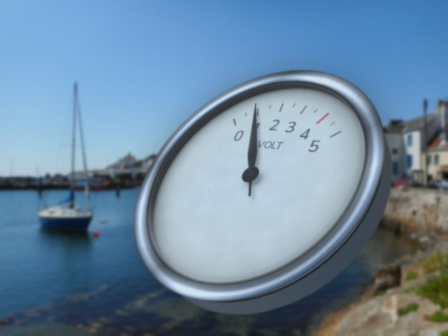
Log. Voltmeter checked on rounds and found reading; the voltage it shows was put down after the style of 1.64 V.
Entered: 1 V
